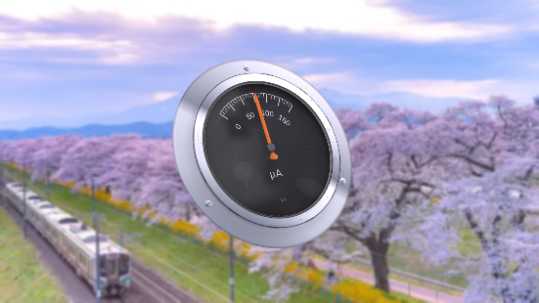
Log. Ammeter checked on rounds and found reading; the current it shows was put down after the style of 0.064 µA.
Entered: 75 µA
